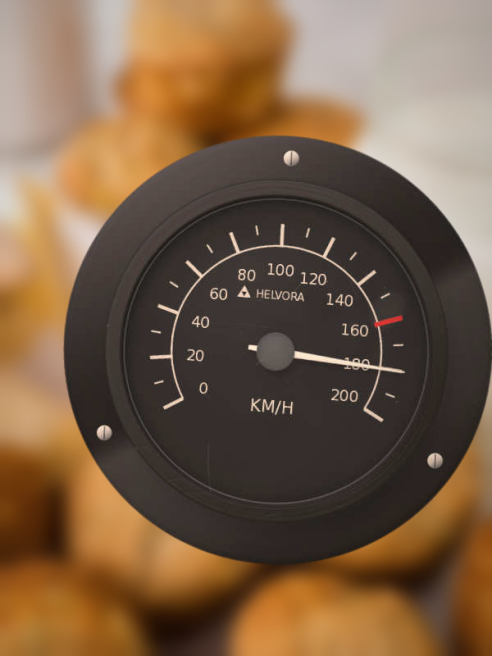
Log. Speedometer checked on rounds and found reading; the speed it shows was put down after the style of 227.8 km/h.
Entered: 180 km/h
